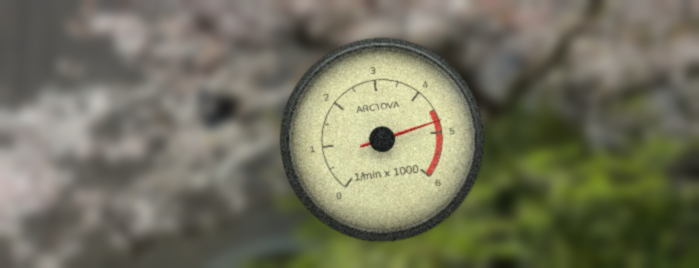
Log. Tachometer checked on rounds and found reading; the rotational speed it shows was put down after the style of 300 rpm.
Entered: 4750 rpm
